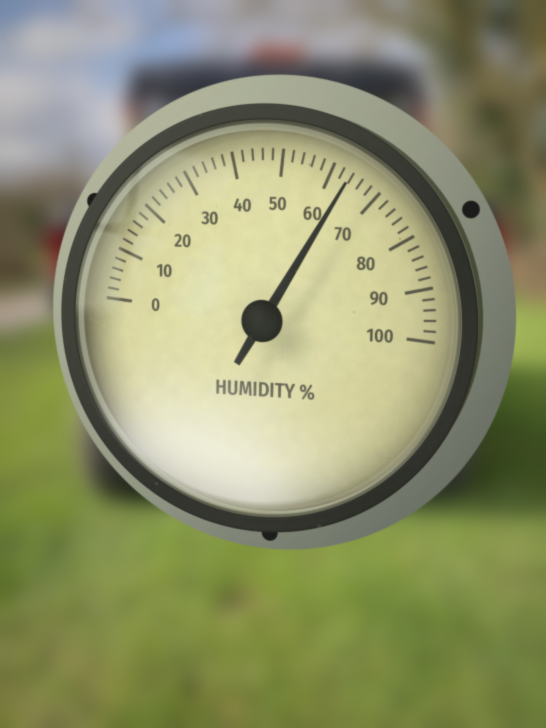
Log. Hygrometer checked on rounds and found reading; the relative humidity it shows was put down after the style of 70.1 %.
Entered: 64 %
